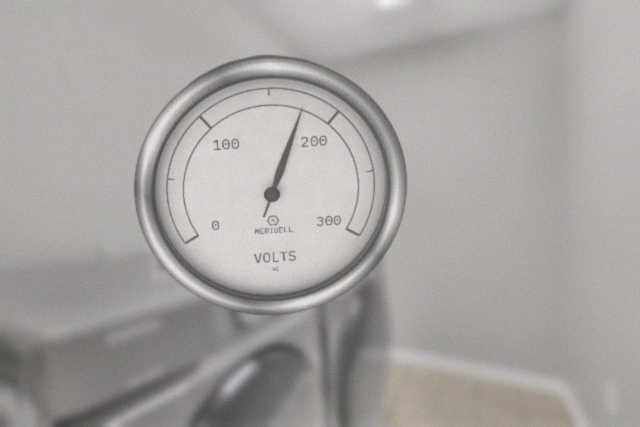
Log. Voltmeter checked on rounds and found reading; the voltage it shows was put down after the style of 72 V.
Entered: 175 V
